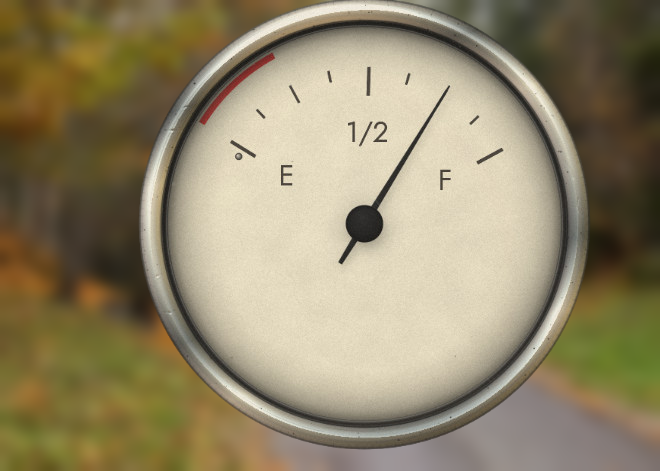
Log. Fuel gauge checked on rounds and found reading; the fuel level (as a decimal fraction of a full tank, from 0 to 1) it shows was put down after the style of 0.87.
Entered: 0.75
